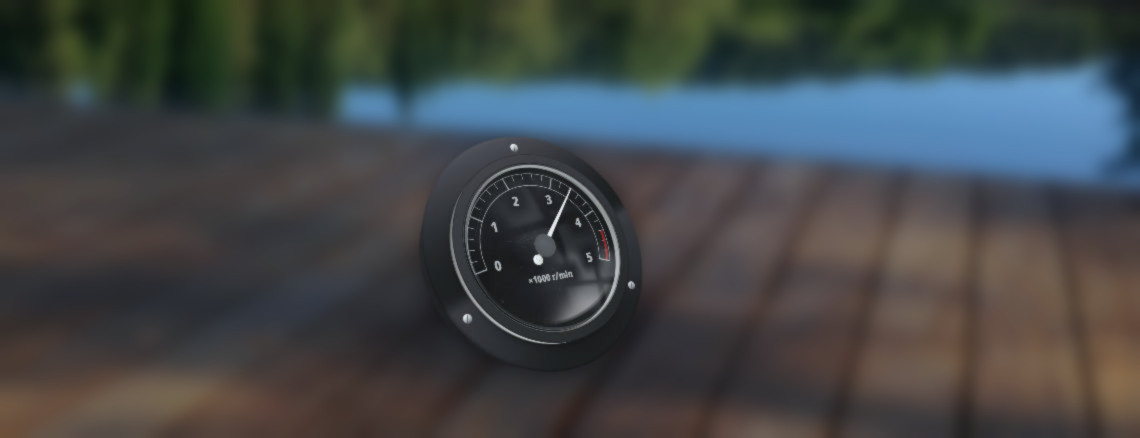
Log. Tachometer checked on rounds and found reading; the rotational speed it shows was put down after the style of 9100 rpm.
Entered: 3400 rpm
